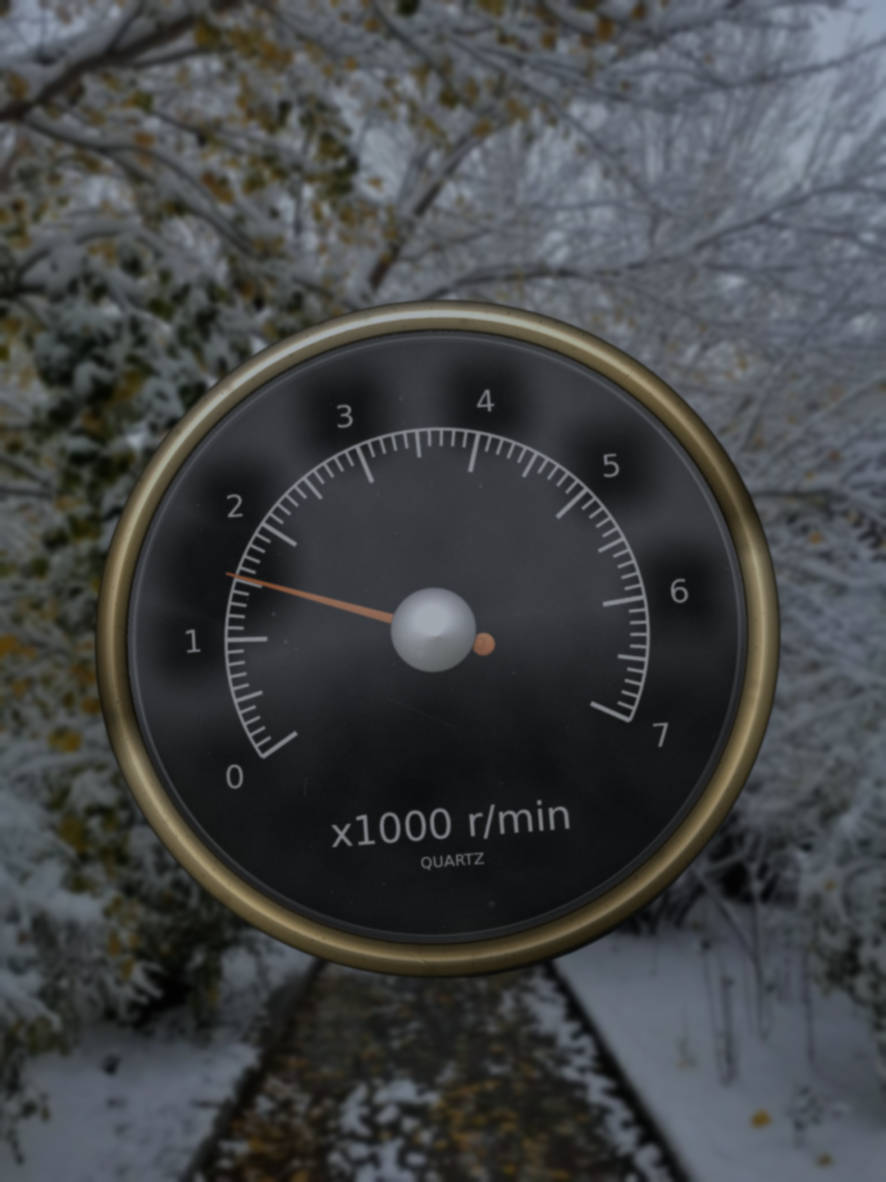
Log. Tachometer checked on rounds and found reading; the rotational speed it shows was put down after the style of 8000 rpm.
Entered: 1500 rpm
